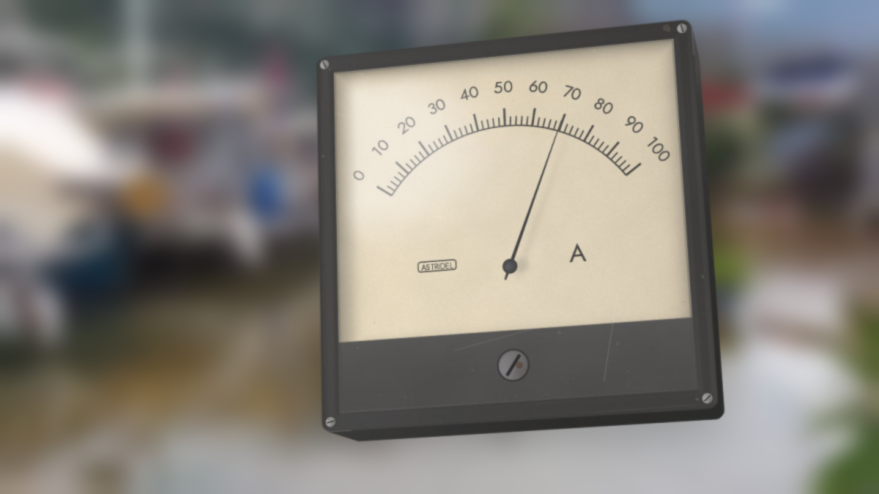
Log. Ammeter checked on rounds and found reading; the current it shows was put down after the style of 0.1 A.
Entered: 70 A
